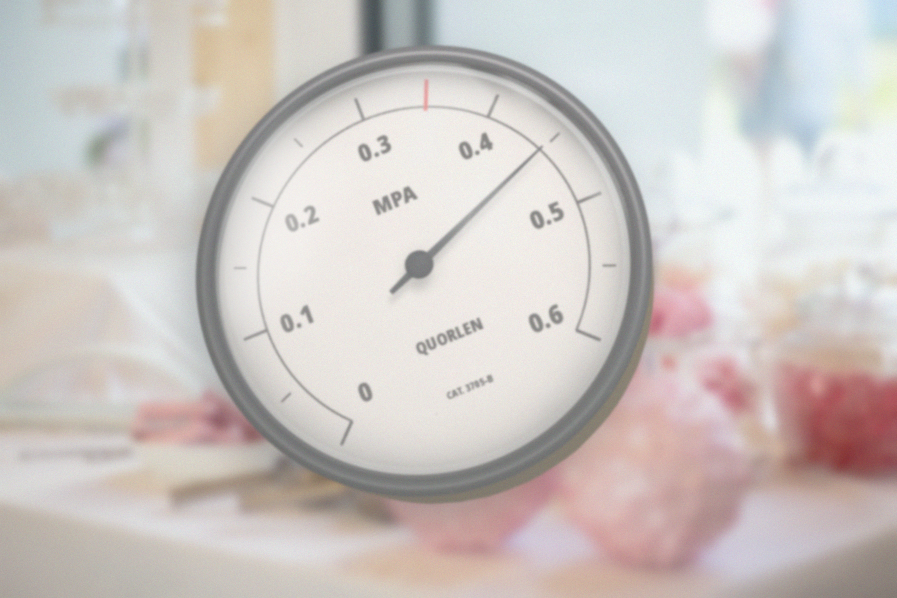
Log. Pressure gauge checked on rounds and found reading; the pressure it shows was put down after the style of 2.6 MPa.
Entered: 0.45 MPa
